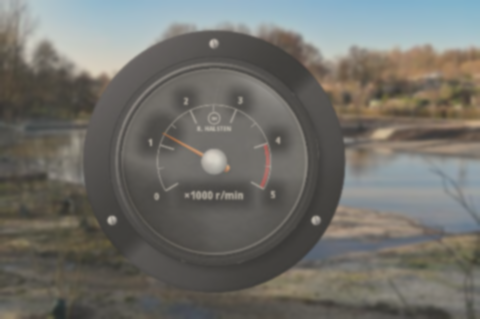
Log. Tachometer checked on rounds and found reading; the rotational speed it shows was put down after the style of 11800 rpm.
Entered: 1250 rpm
